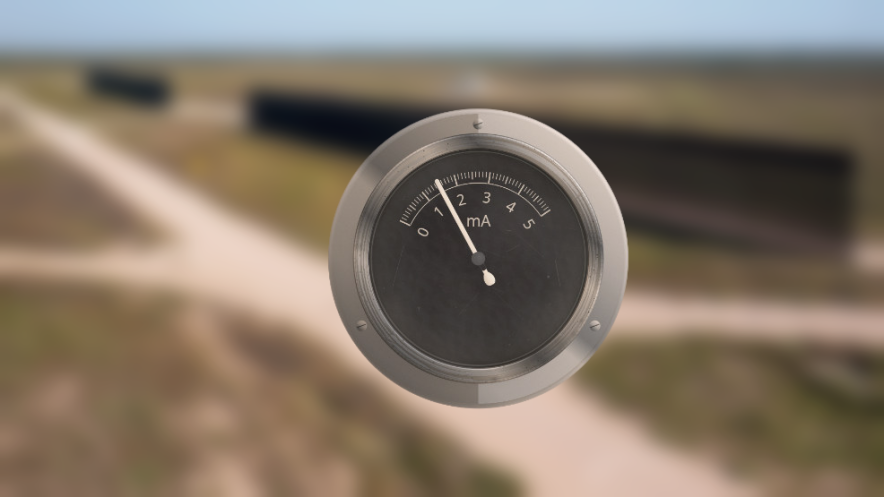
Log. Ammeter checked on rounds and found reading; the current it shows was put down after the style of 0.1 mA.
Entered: 1.5 mA
